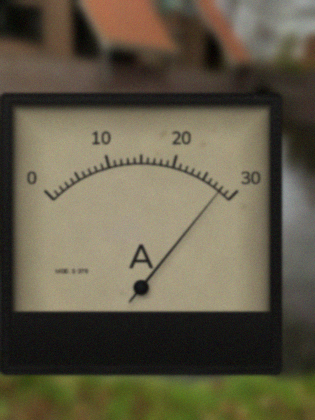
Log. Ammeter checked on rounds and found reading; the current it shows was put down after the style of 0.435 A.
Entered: 28 A
